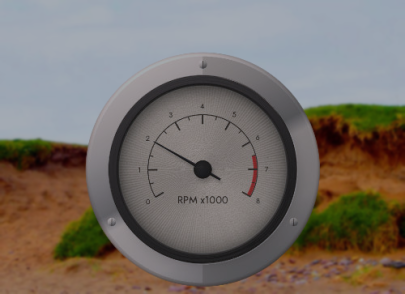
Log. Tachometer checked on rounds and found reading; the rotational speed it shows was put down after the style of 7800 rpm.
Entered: 2000 rpm
